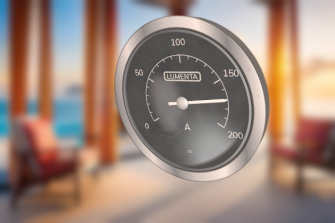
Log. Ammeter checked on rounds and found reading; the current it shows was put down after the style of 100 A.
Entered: 170 A
